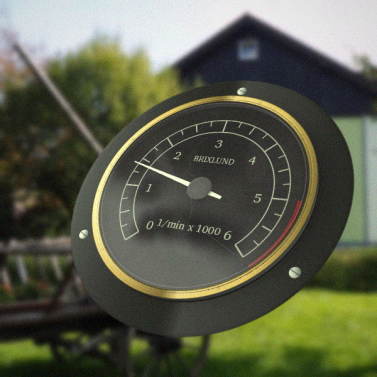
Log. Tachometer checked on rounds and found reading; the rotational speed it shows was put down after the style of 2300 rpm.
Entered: 1375 rpm
